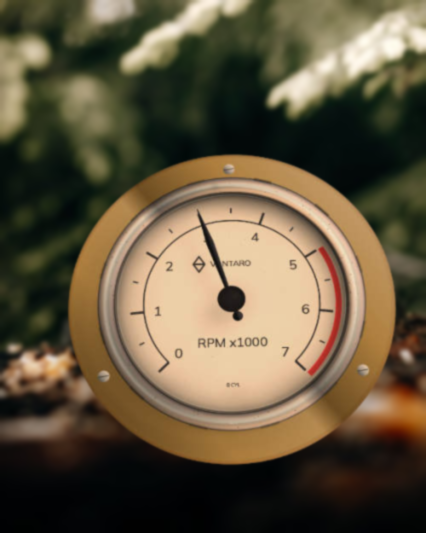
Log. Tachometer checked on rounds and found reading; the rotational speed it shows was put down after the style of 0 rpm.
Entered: 3000 rpm
